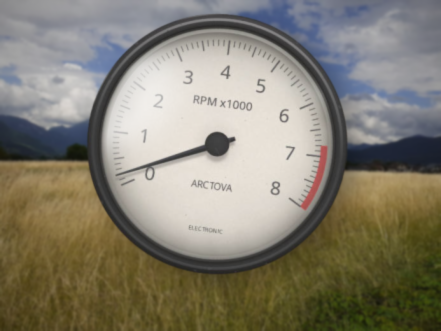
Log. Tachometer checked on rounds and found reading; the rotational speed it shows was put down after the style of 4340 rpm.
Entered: 200 rpm
